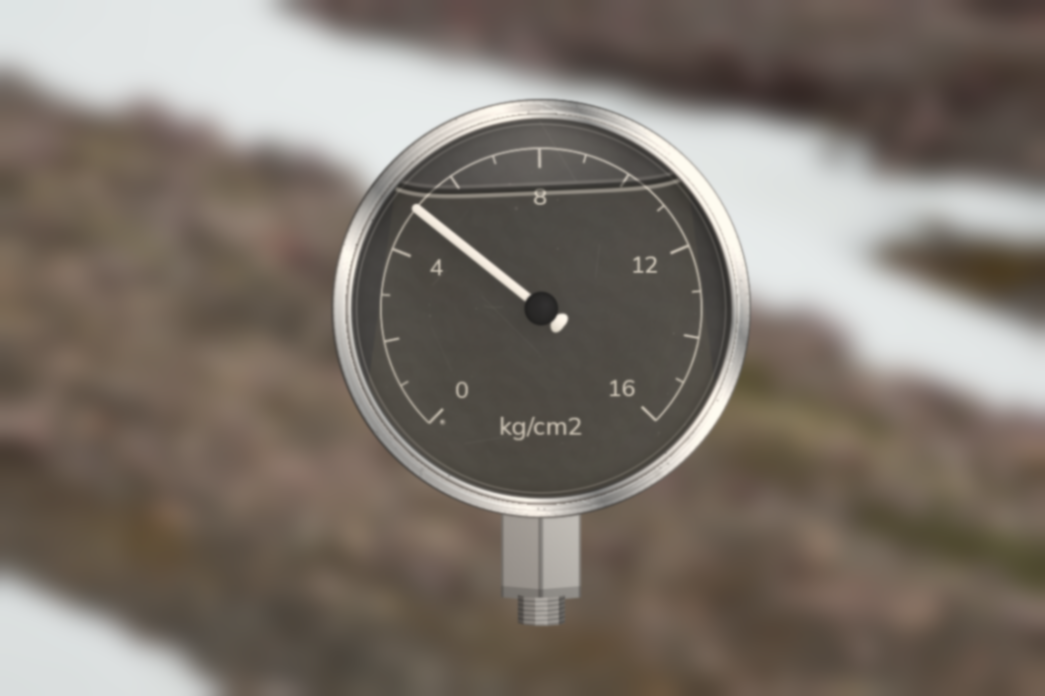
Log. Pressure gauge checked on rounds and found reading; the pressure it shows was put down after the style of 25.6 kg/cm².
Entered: 5 kg/cm²
